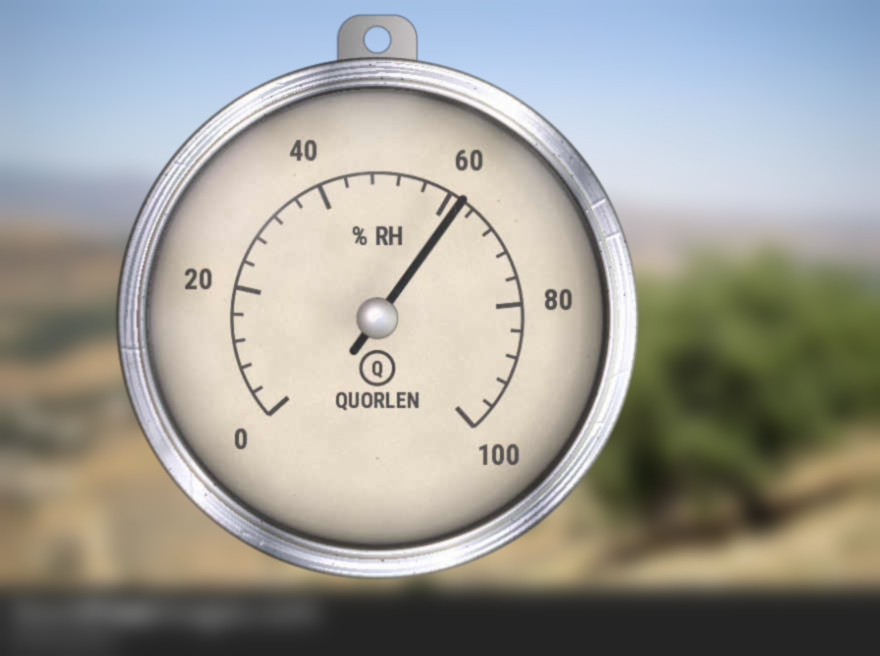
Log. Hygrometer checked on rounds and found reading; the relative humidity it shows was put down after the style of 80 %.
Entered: 62 %
